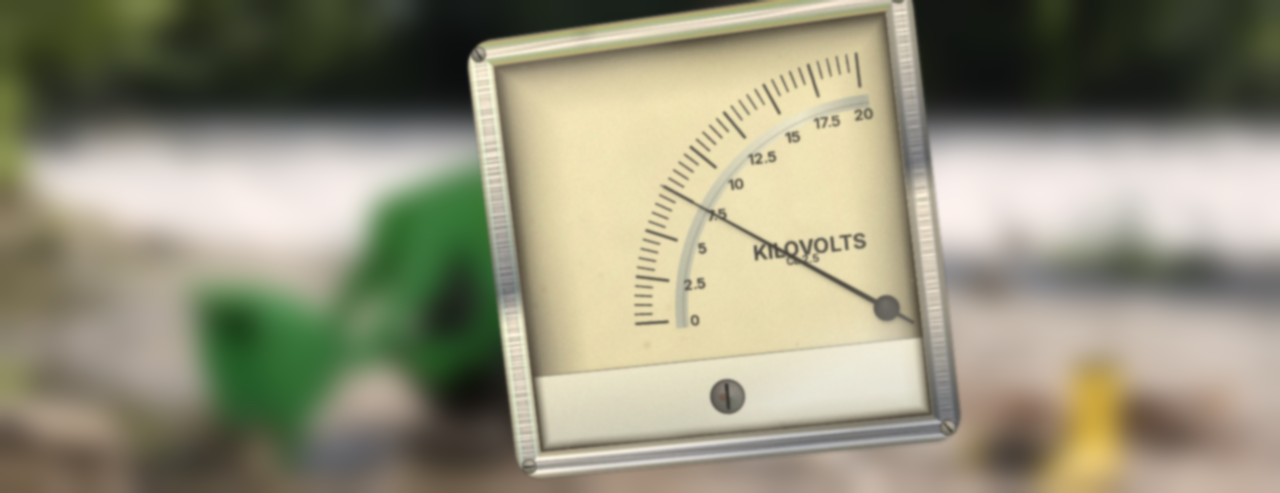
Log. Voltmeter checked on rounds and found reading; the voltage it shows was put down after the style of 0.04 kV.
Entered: 7.5 kV
